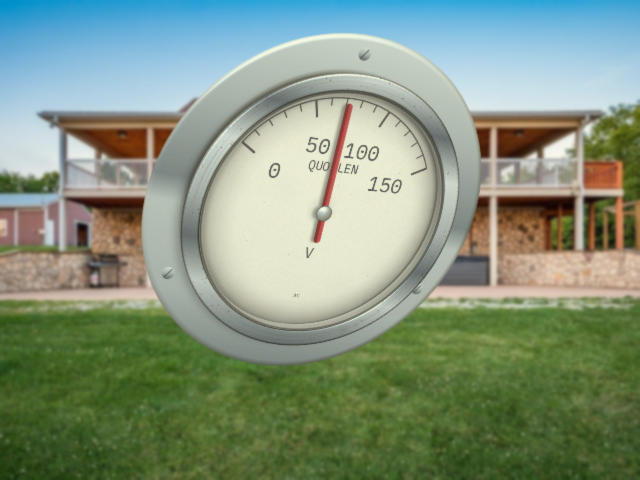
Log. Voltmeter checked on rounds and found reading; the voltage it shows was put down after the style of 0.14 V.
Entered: 70 V
